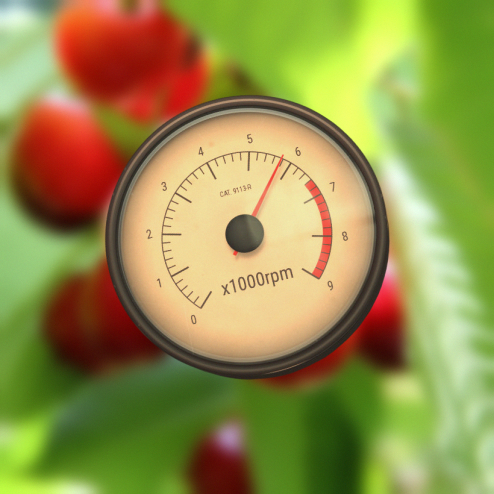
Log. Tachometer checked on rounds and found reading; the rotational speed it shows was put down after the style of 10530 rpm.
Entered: 5800 rpm
